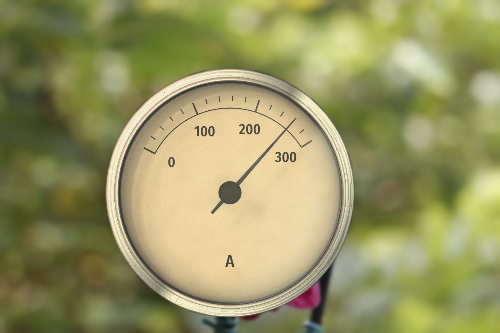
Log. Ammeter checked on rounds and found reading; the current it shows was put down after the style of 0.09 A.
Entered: 260 A
